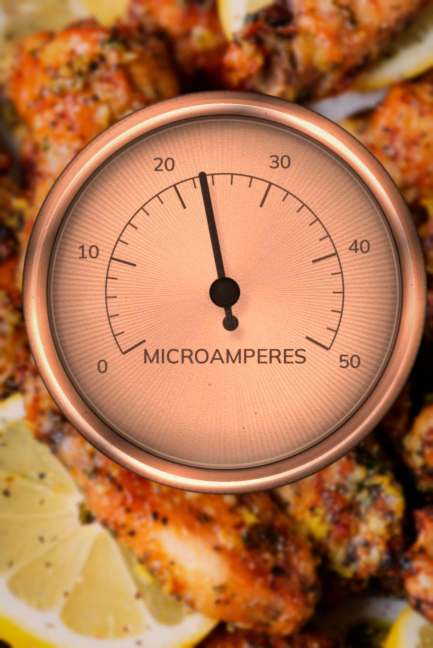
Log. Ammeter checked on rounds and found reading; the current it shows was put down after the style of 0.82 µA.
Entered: 23 µA
